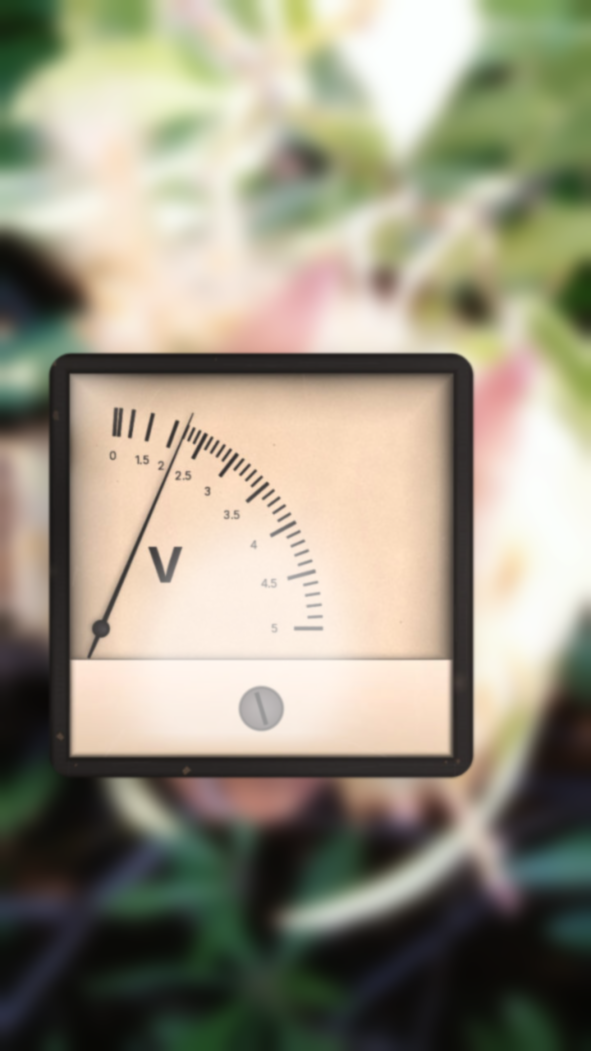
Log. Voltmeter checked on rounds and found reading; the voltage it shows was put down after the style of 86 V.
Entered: 2.2 V
